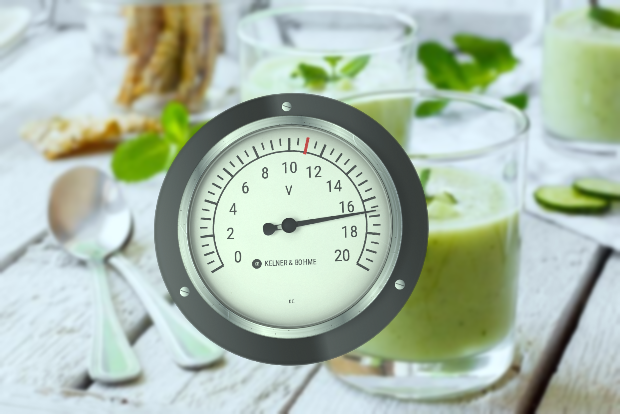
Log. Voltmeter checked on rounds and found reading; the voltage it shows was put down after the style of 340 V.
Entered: 16.75 V
